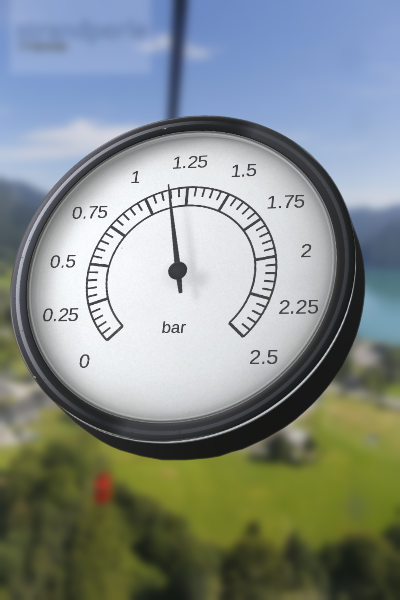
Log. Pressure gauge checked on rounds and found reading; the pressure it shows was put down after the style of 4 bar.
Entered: 1.15 bar
